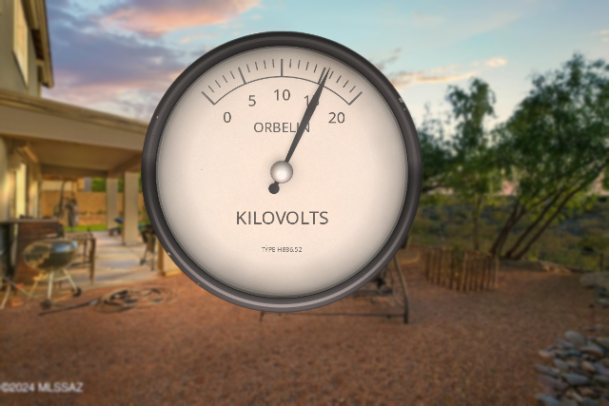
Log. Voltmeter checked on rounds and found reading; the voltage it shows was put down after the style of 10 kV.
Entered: 15.5 kV
